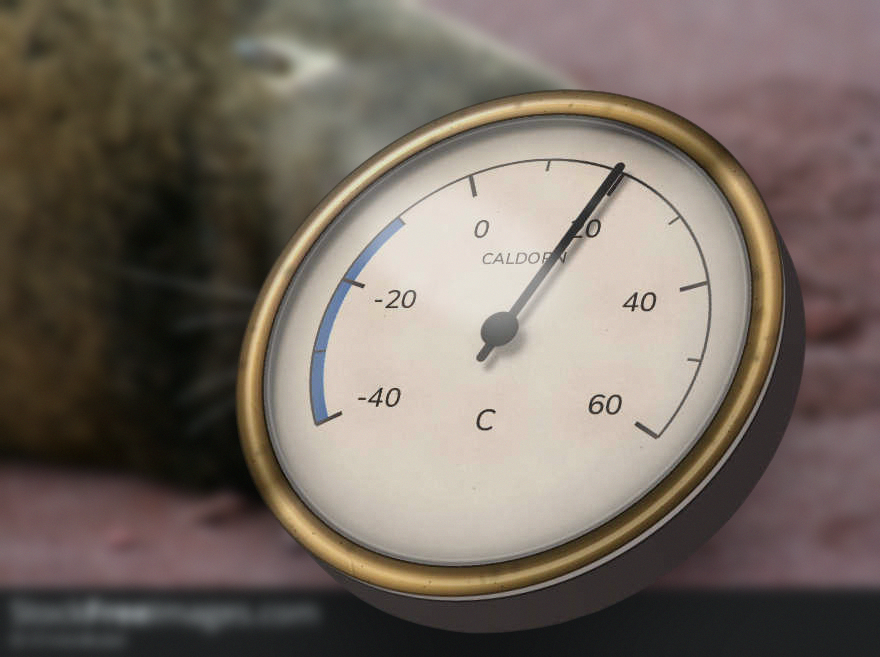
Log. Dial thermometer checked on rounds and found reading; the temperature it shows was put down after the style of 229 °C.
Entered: 20 °C
